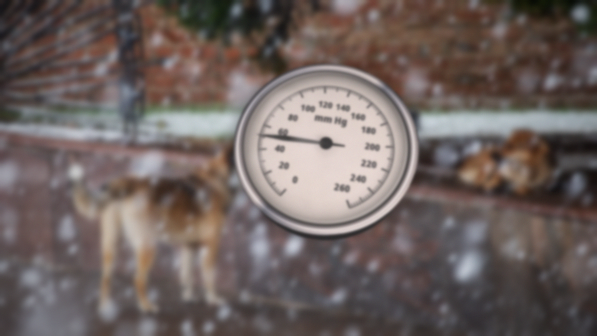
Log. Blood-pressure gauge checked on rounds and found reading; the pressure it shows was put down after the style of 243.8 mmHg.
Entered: 50 mmHg
